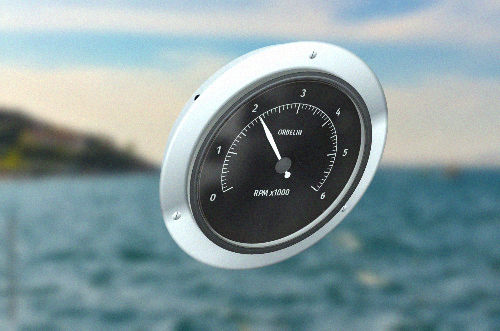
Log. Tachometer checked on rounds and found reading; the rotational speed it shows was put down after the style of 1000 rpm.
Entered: 2000 rpm
